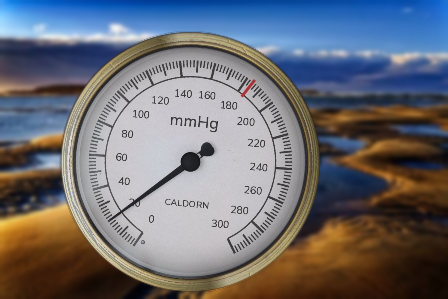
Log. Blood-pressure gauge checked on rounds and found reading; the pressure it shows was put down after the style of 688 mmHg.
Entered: 20 mmHg
